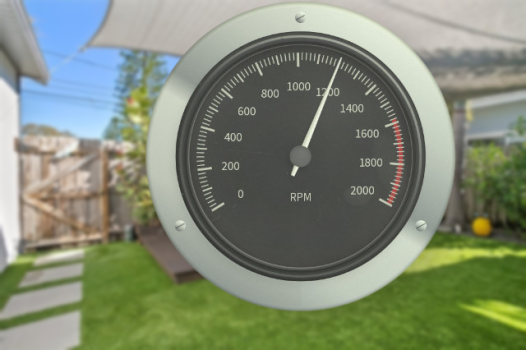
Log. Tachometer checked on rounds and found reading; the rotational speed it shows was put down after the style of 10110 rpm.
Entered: 1200 rpm
